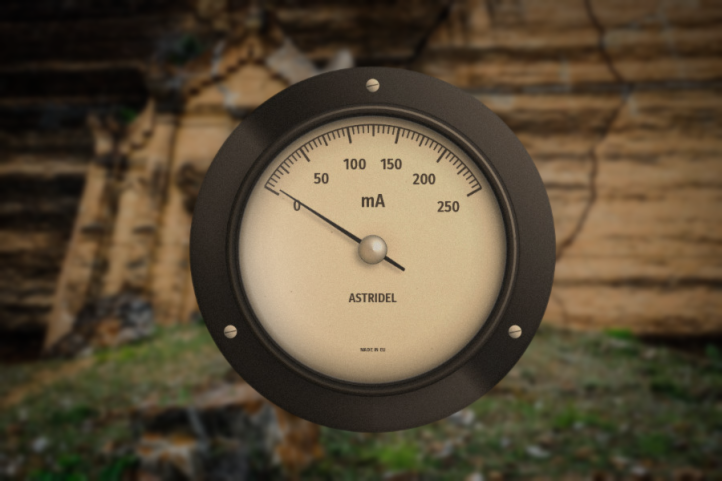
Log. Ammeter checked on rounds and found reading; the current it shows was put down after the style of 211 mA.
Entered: 5 mA
